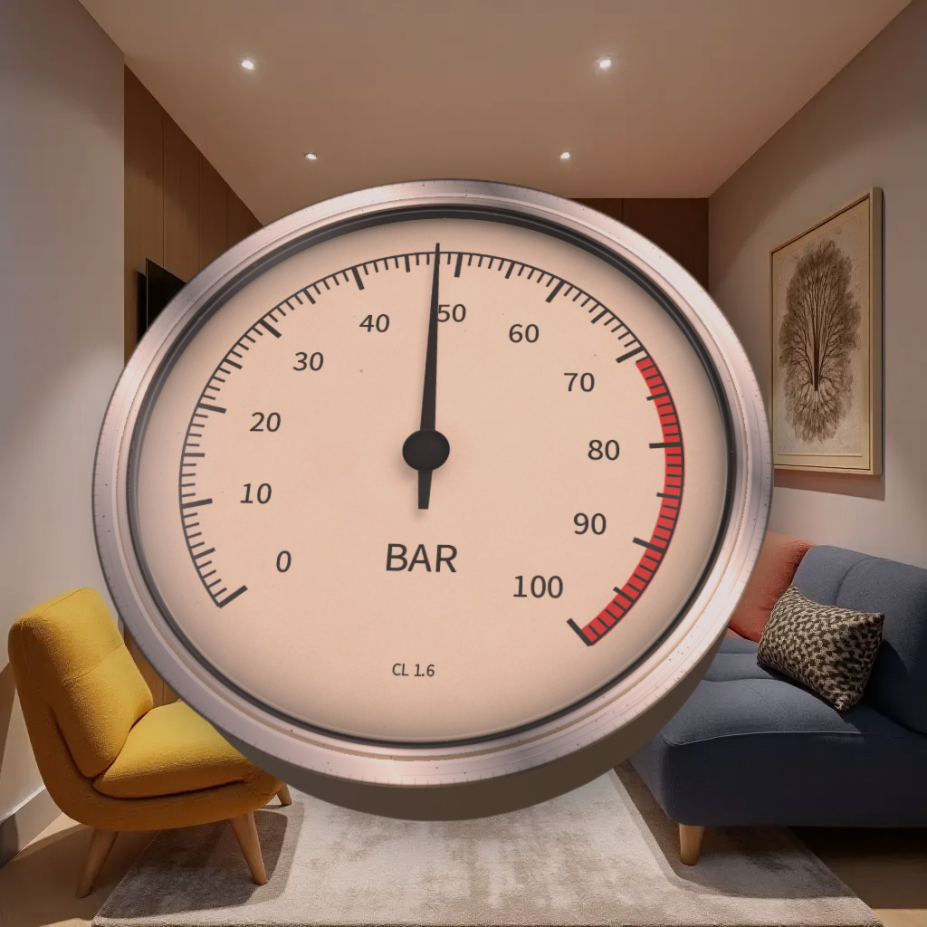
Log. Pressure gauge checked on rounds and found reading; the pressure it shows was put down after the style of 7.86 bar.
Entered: 48 bar
